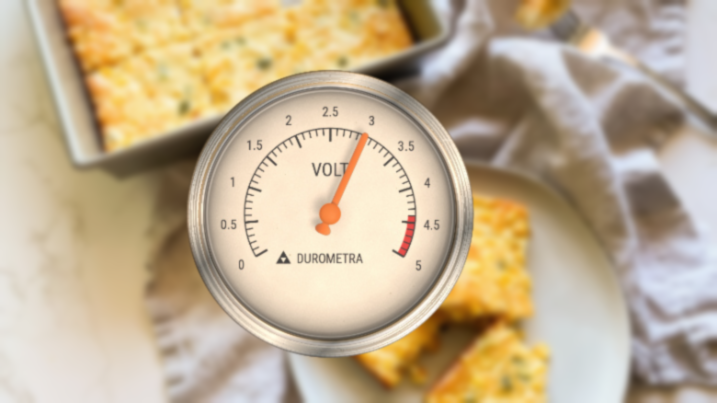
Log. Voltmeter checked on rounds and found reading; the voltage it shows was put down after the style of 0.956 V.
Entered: 3 V
